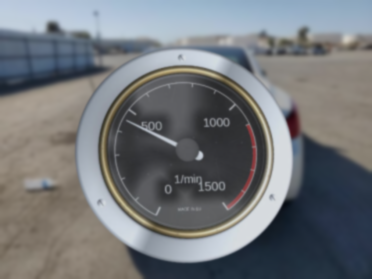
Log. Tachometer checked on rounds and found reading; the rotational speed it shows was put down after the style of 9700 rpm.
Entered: 450 rpm
